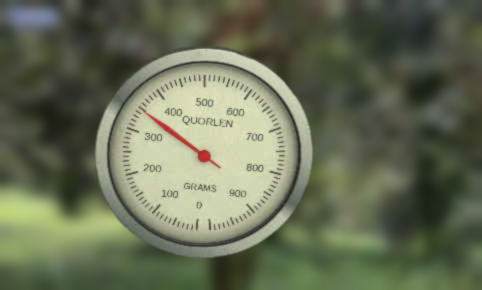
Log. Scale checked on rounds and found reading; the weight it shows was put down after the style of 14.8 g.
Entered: 350 g
